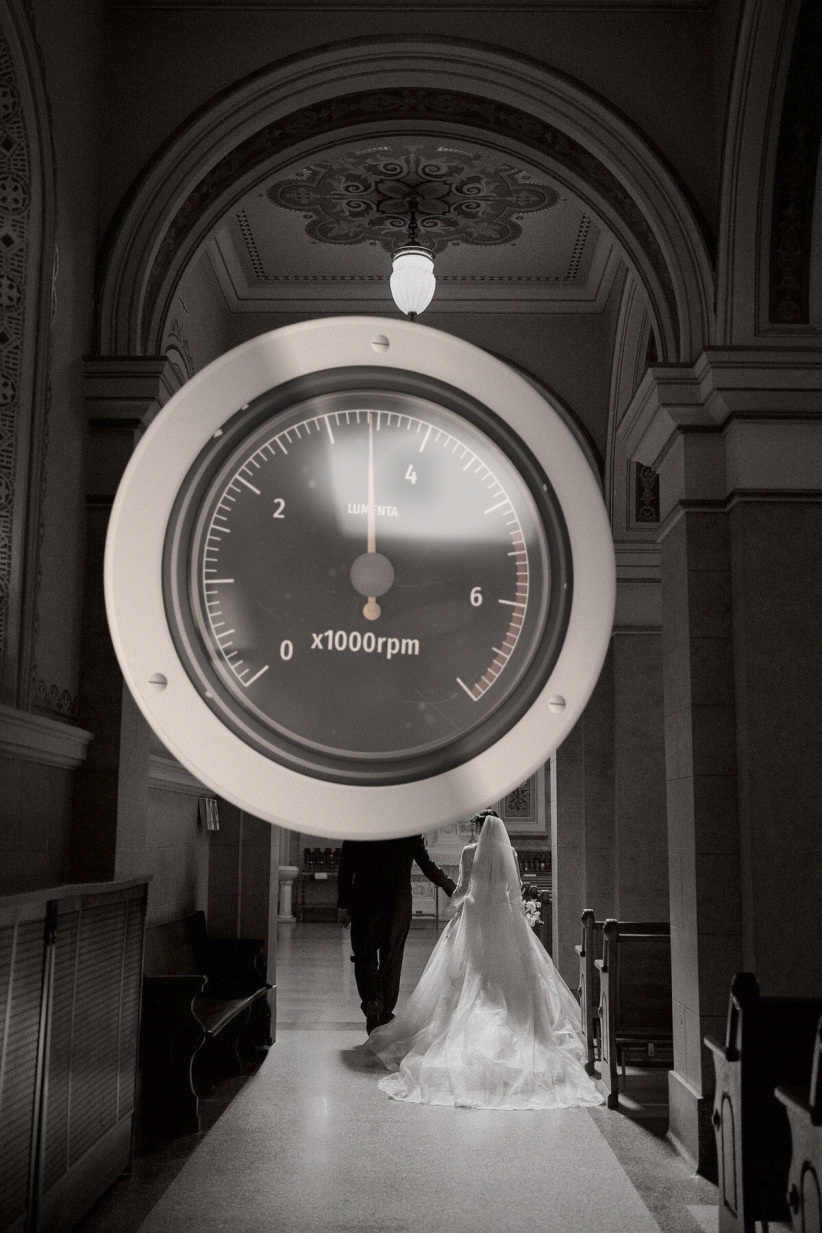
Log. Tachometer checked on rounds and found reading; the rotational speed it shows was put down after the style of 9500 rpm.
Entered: 3400 rpm
